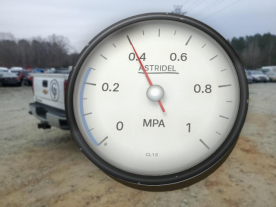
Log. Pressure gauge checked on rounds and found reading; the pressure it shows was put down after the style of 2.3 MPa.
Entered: 0.4 MPa
